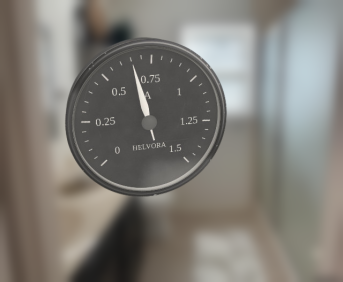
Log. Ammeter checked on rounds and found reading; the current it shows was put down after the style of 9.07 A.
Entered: 0.65 A
